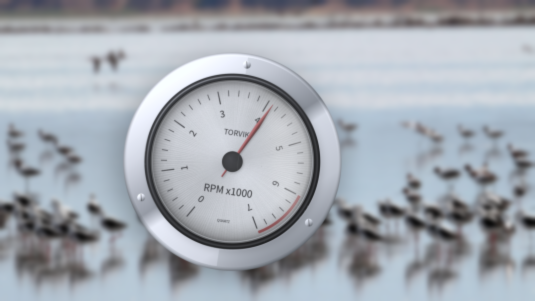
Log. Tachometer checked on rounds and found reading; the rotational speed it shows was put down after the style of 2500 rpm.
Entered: 4100 rpm
